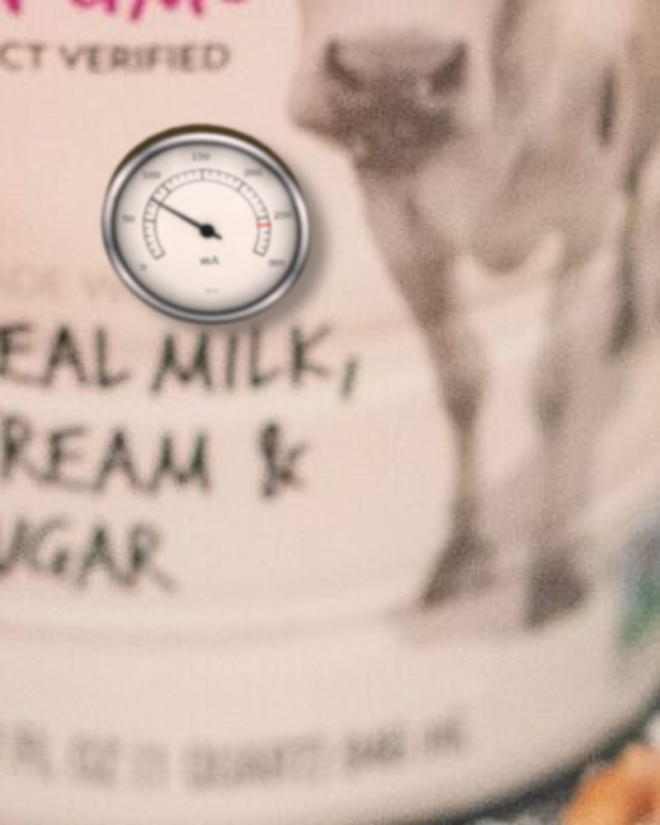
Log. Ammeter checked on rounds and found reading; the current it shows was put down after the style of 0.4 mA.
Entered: 80 mA
